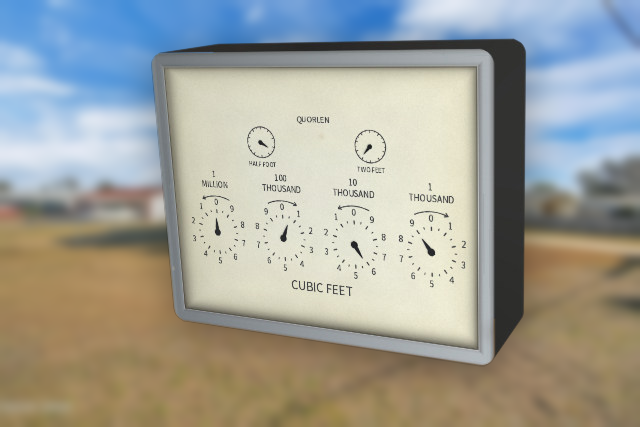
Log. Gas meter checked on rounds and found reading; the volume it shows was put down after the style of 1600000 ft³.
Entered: 5900 ft³
